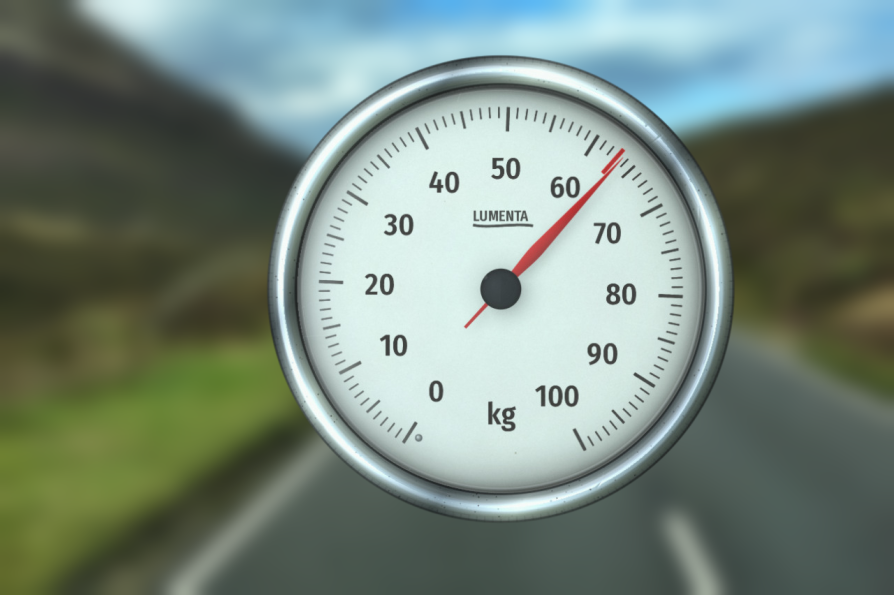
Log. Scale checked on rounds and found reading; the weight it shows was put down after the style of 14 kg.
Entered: 63.5 kg
